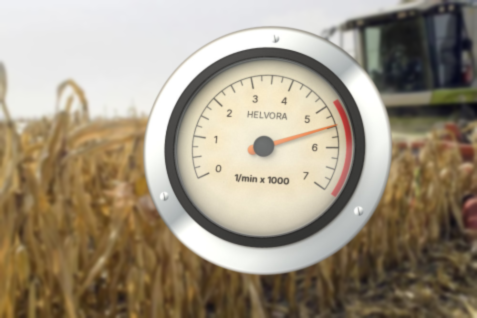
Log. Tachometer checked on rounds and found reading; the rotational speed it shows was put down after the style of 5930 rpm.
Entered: 5500 rpm
